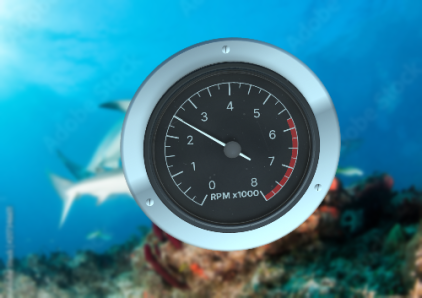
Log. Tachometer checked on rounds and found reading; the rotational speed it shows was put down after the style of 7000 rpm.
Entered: 2500 rpm
